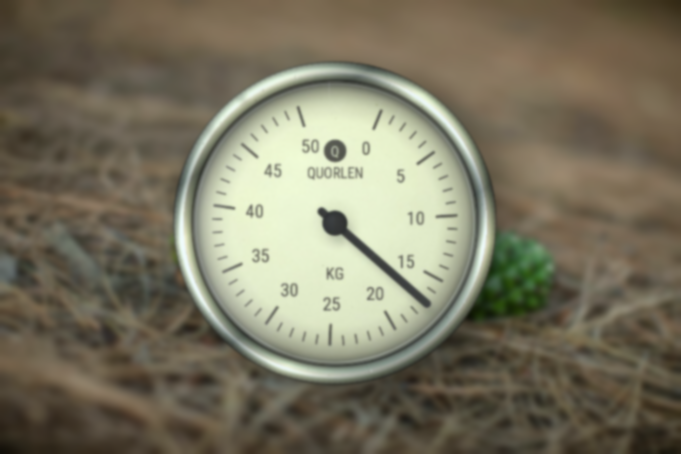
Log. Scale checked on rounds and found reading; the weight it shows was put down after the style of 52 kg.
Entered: 17 kg
